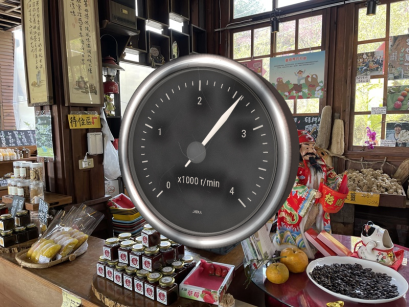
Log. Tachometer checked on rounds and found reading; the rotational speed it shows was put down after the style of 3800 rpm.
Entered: 2600 rpm
